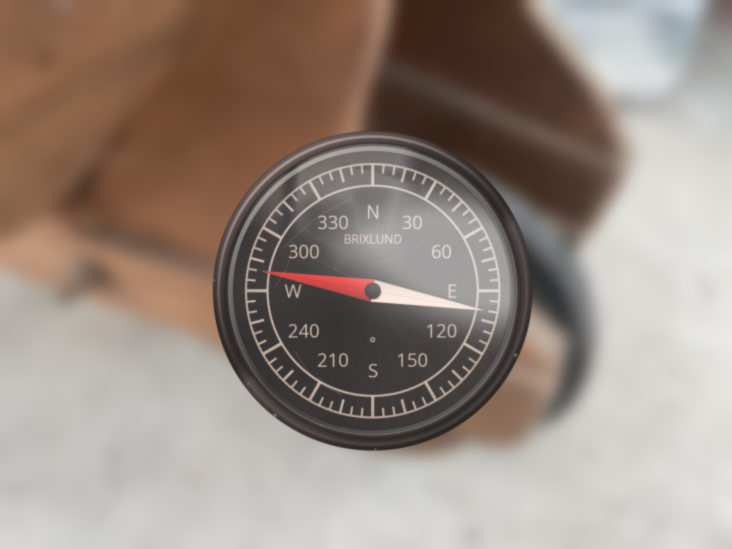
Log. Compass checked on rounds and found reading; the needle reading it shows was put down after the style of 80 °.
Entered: 280 °
